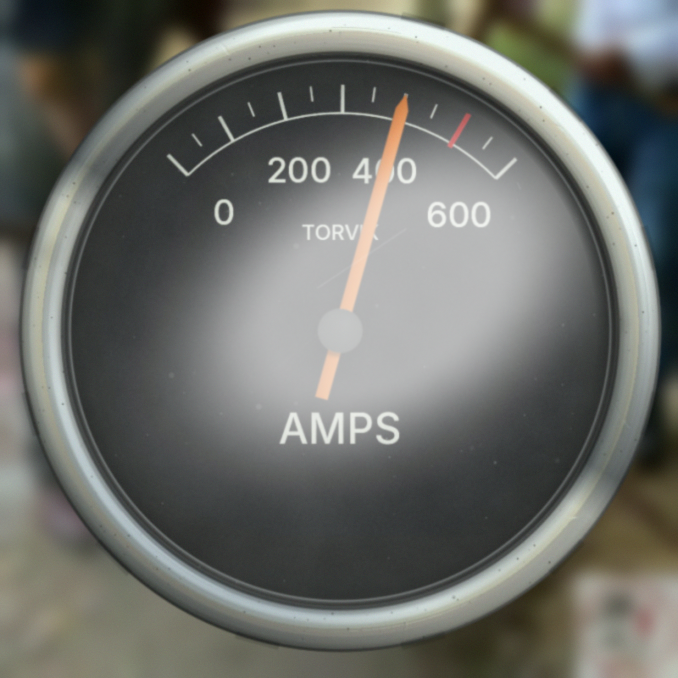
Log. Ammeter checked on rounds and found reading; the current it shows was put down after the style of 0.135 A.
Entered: 400 A
